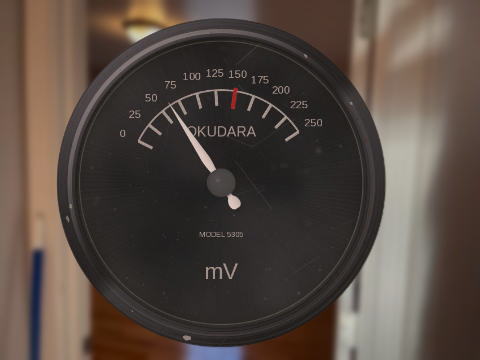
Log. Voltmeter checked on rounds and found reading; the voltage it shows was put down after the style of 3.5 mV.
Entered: 62.5 mV
